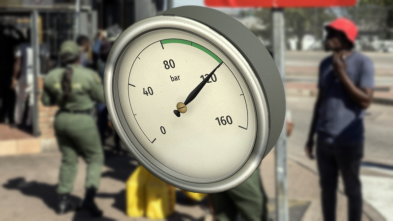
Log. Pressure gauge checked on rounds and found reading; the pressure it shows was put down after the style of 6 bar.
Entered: 120 bar
